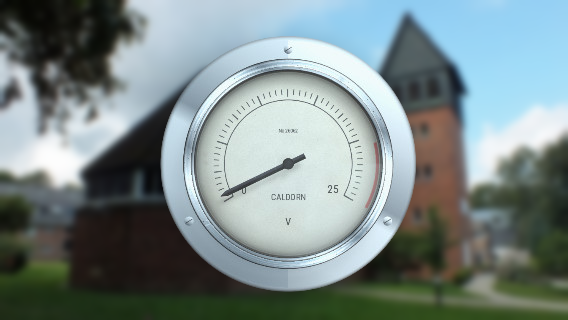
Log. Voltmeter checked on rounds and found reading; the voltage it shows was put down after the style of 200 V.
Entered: 0.5 V
